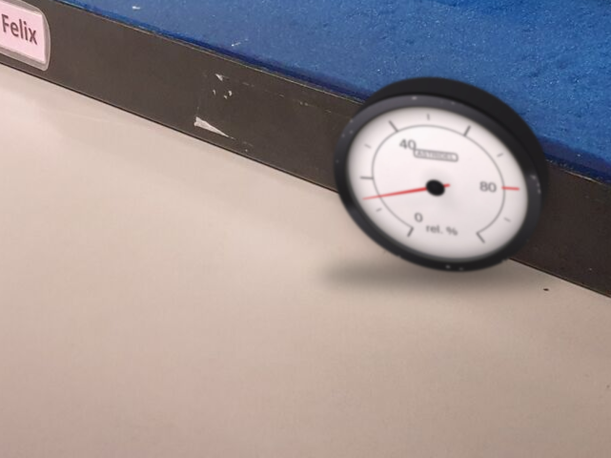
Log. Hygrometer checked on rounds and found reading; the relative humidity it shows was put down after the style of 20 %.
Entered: 15 %
